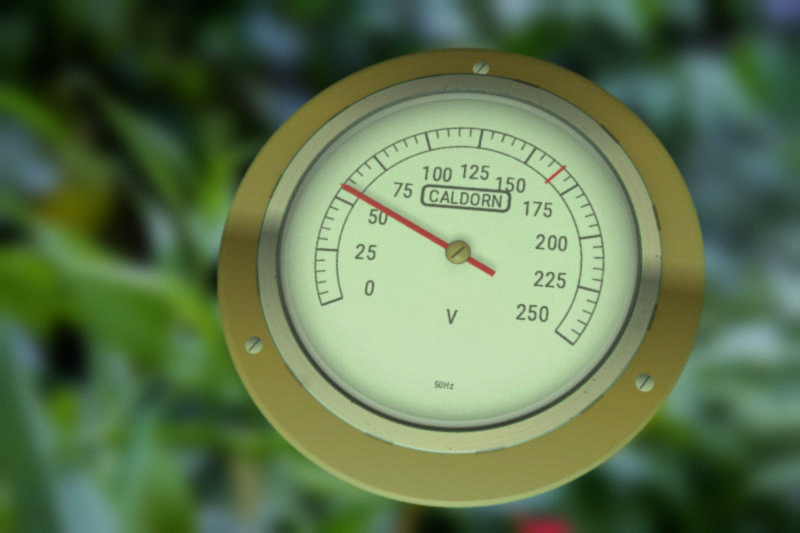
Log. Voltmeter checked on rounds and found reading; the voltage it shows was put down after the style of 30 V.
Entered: 55 V
